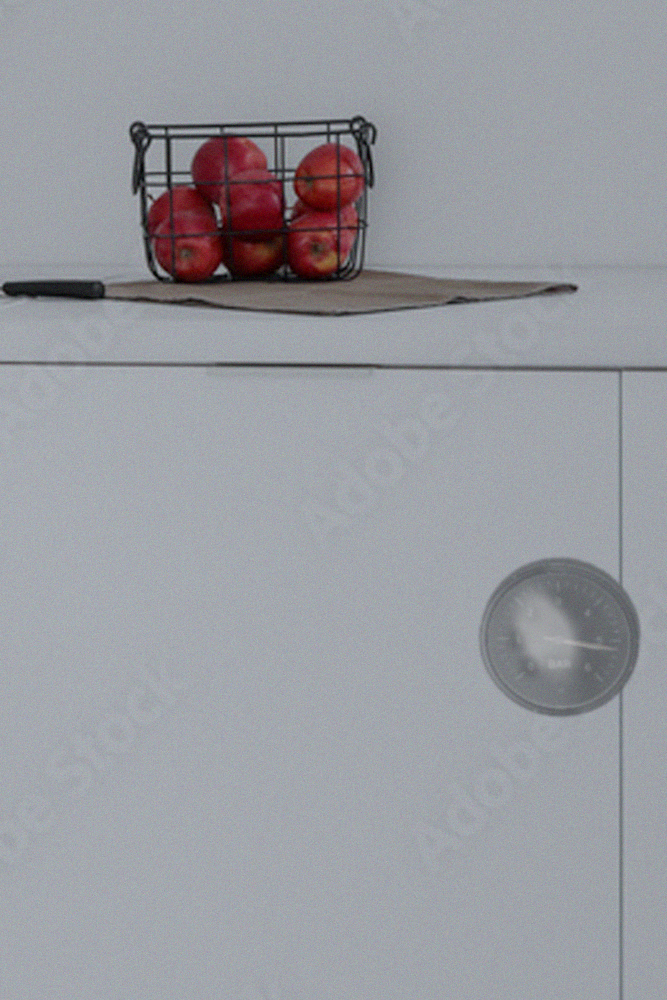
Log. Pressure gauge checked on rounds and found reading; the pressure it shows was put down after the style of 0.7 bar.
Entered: 5.2 bar
